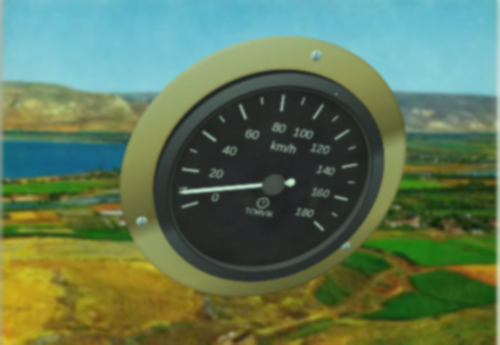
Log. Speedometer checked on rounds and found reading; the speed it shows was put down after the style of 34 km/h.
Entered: 10 km/h
